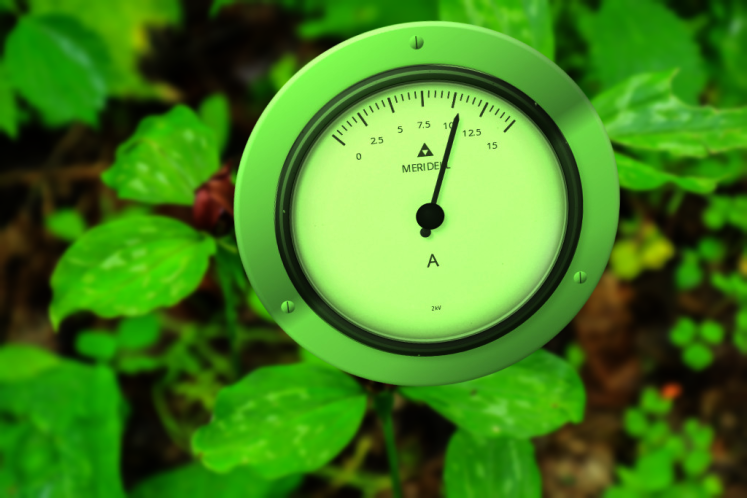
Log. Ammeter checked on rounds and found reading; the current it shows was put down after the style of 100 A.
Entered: 10.5 A
